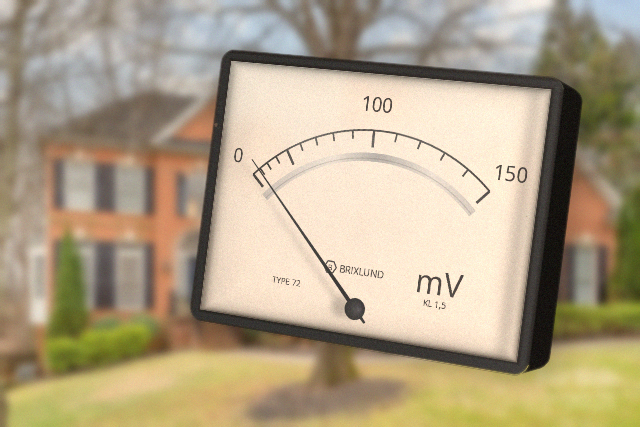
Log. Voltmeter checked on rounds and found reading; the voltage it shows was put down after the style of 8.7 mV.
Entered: 20 mV
